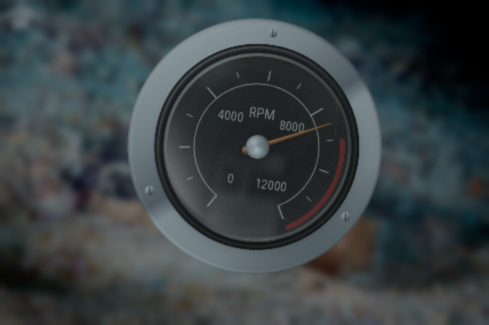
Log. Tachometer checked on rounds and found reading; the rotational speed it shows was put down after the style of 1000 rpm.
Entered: 8500 rpm
